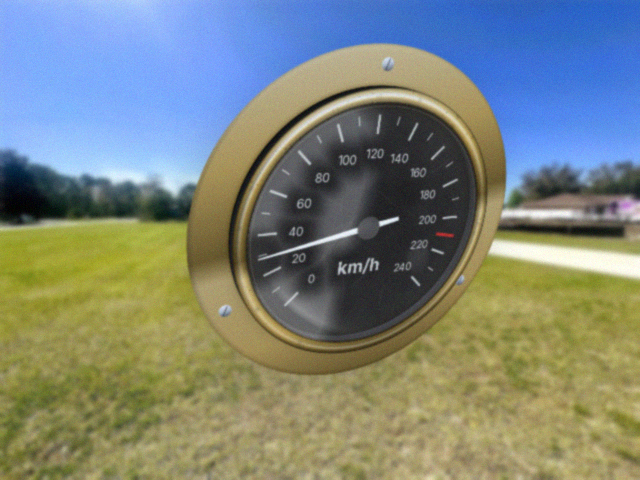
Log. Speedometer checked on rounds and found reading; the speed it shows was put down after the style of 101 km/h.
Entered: 30 km/h
